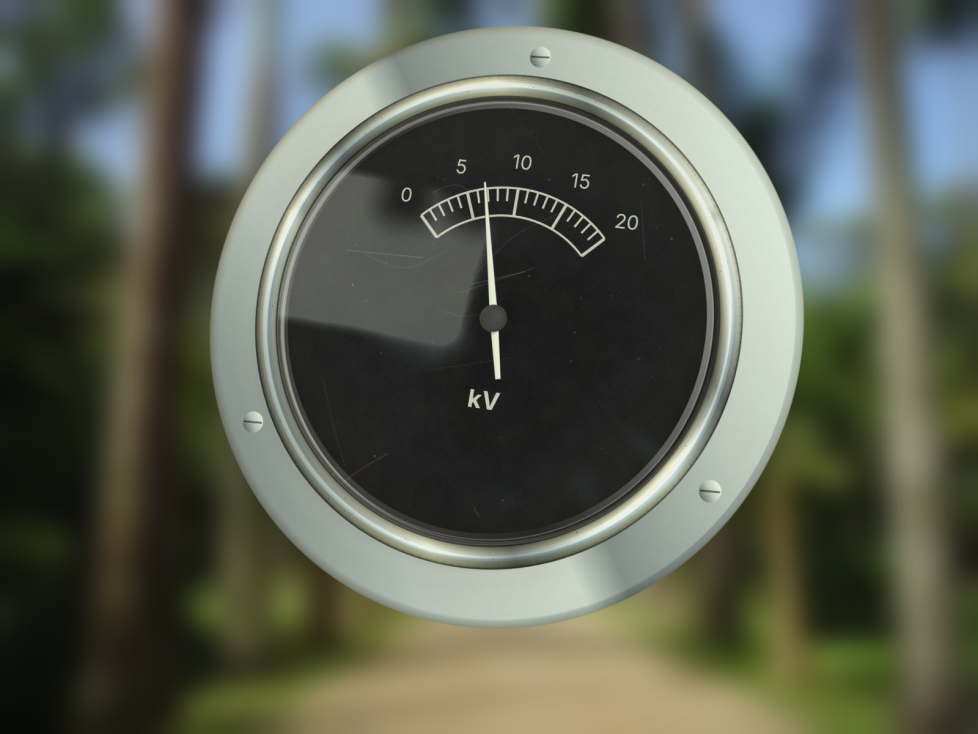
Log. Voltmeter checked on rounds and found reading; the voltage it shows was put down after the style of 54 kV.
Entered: 7 kV
